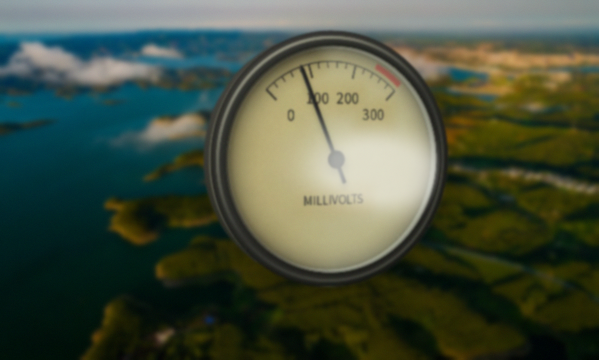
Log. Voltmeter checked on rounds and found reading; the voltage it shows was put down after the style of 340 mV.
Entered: 80 mV
